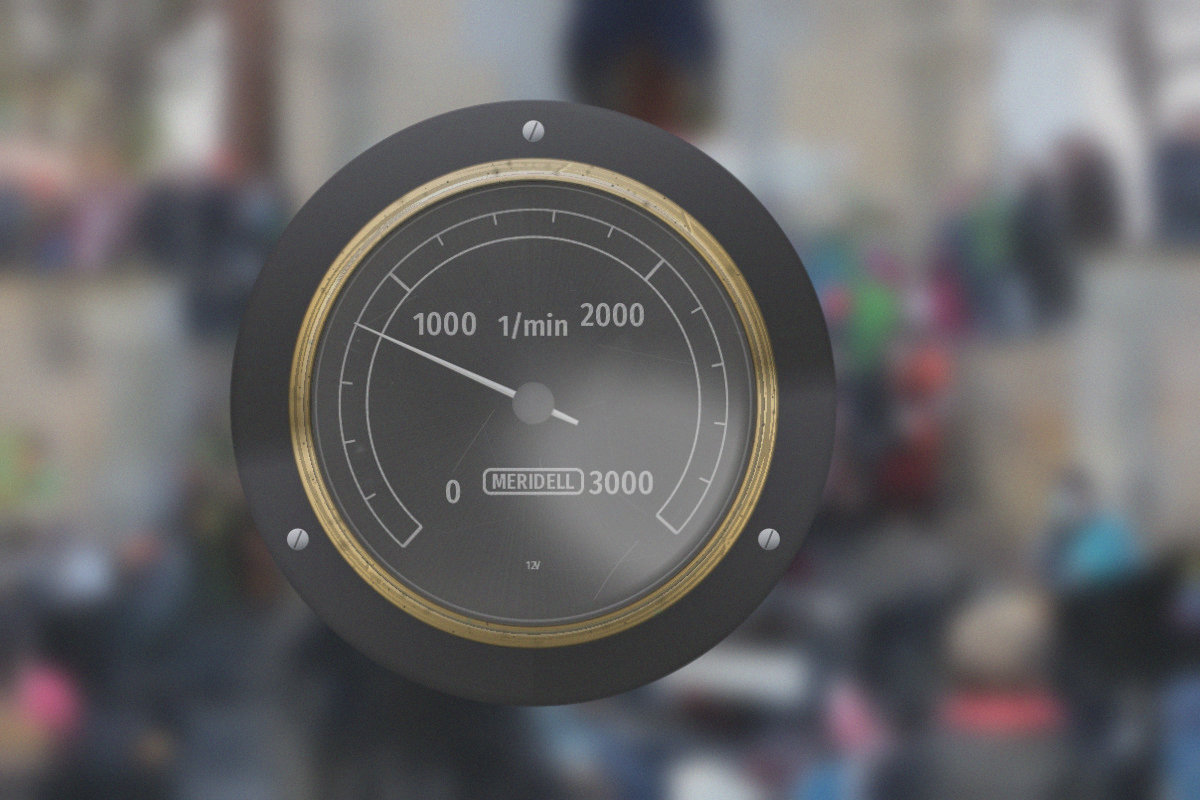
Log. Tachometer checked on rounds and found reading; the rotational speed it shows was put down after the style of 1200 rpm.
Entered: 800 rpm
